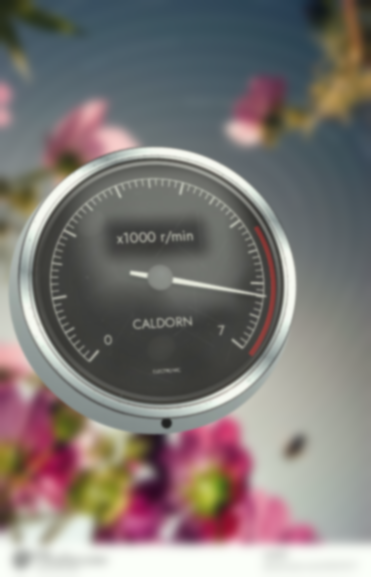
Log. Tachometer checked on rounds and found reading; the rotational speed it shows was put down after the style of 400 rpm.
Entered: 6200 rpm
